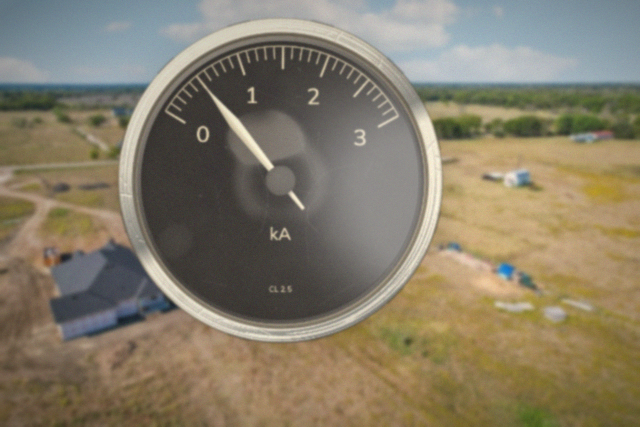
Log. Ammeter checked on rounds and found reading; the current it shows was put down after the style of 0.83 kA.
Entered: 0.5 kA
